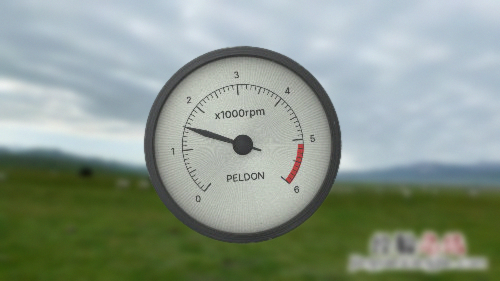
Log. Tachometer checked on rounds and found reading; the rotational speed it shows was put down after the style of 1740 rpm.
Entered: 1500 rpm
